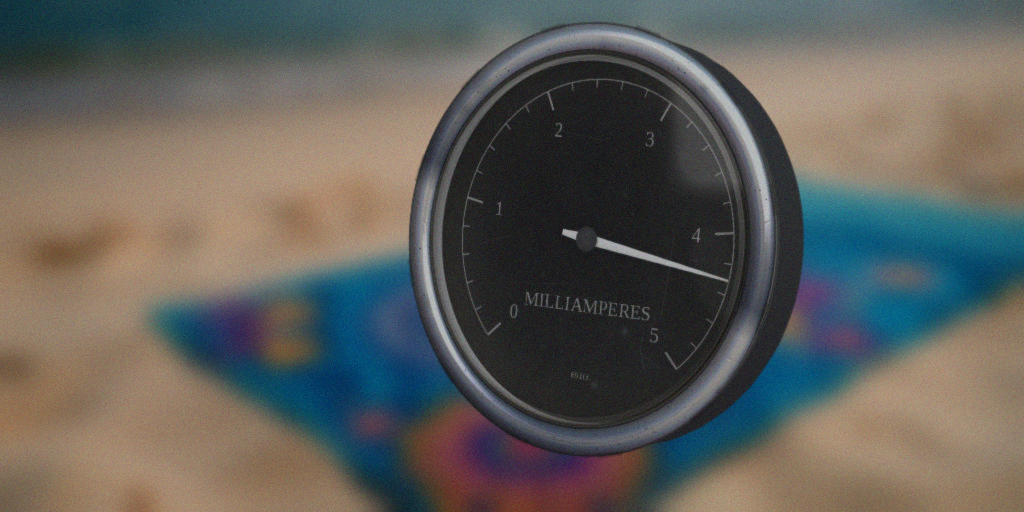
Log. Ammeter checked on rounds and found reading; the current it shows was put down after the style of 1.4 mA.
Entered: 4.3 mA
